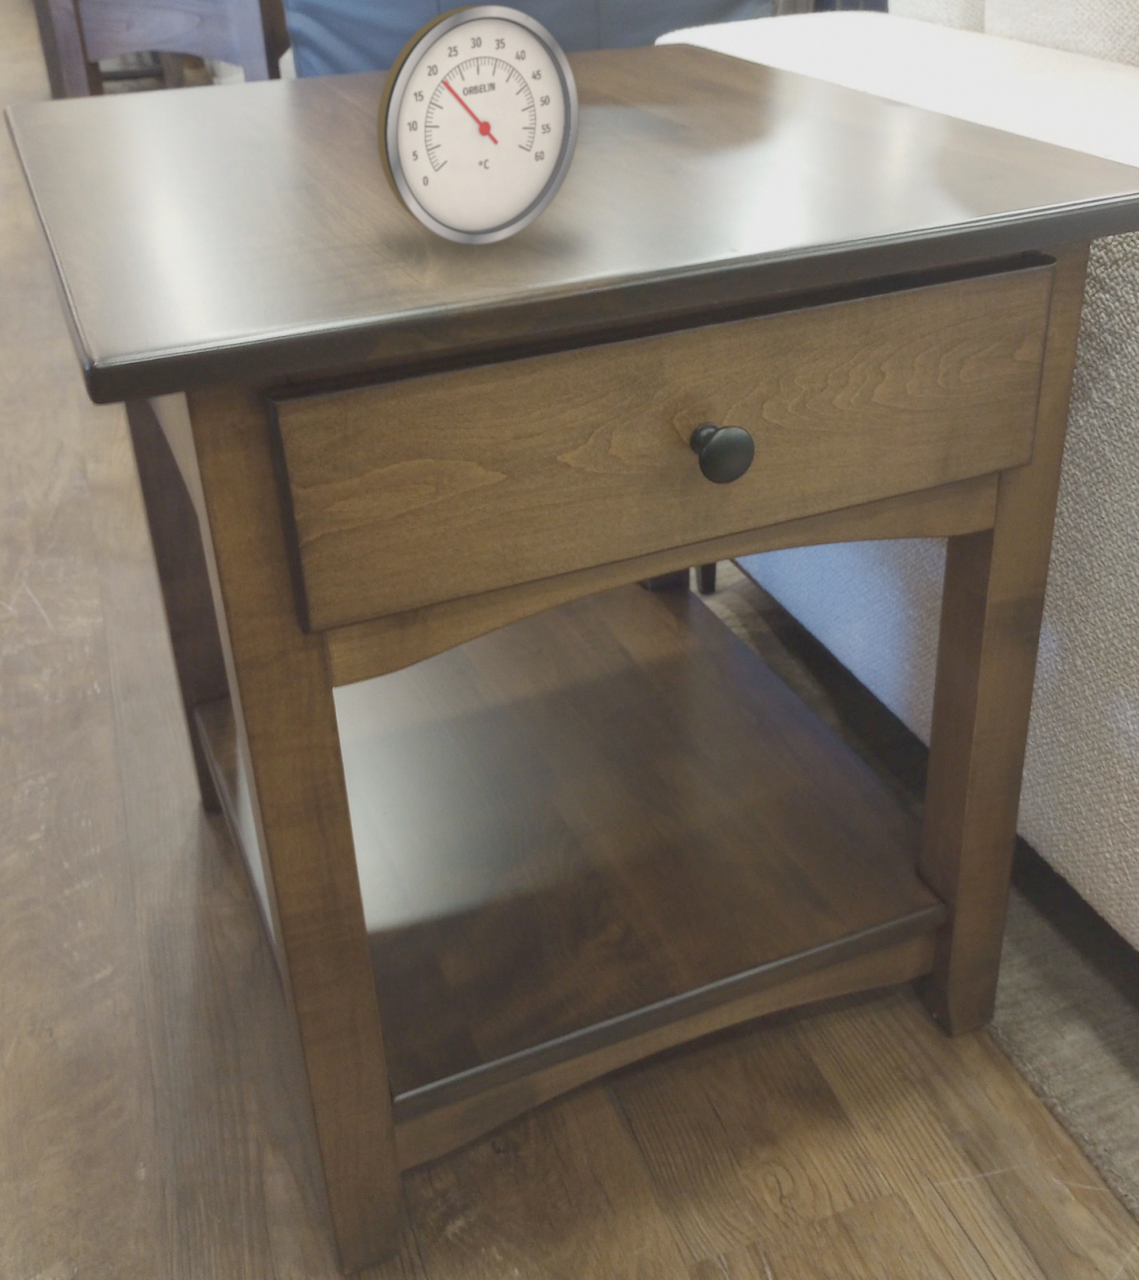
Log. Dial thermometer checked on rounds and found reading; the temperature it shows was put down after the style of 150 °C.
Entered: 20 °C
